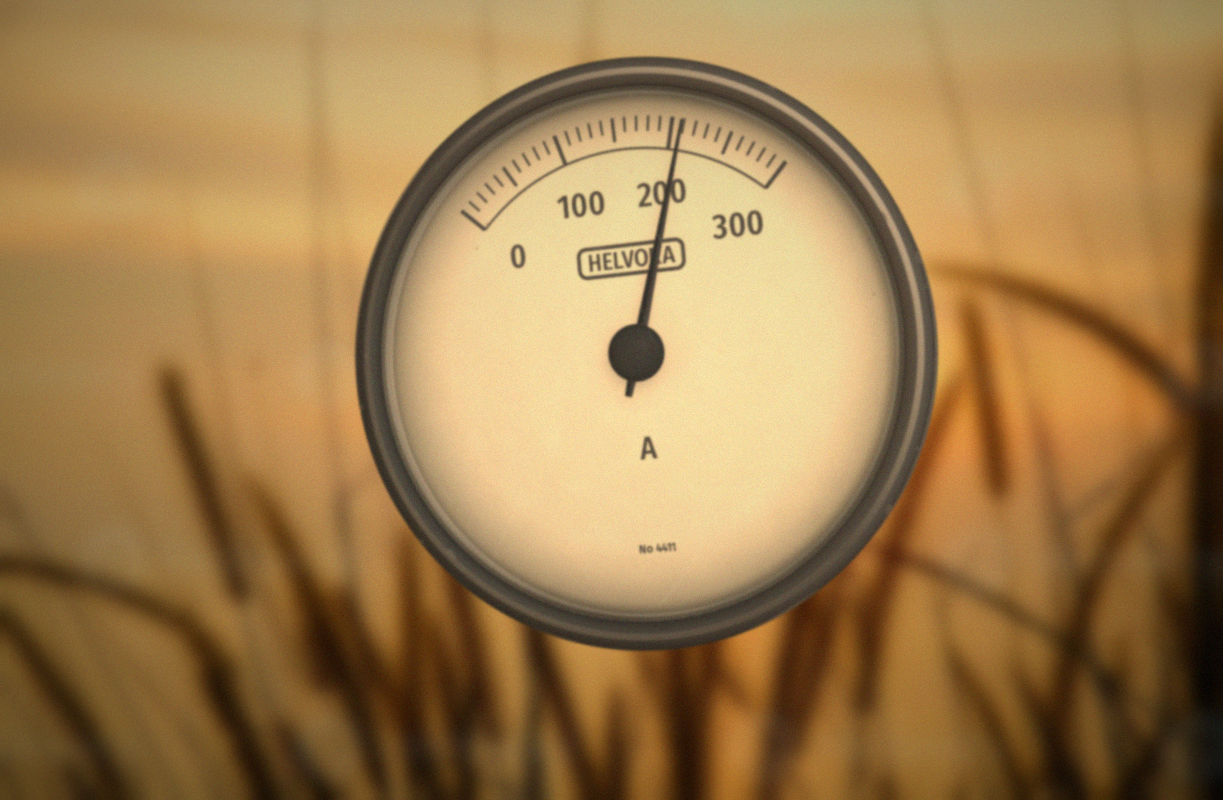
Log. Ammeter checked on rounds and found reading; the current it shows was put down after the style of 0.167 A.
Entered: 210 A
